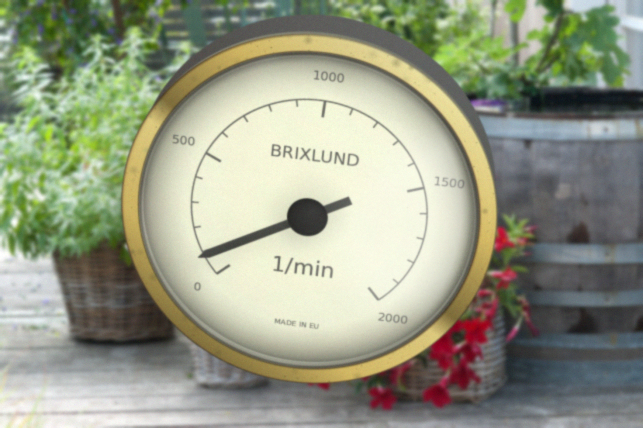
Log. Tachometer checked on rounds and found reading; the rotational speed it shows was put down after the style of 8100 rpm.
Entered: 100 rpm
